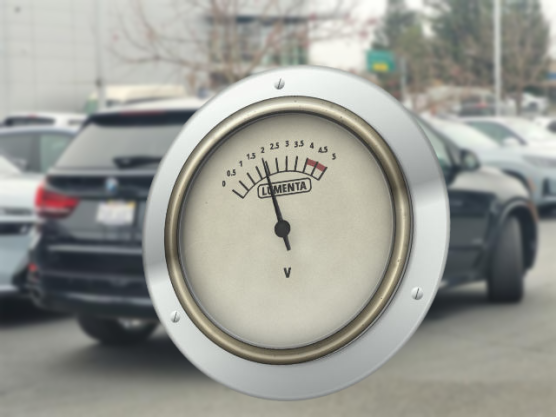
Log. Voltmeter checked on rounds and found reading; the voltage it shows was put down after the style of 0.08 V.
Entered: 2 V
